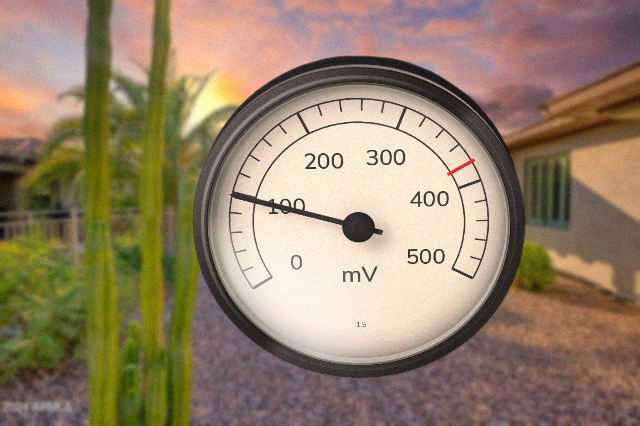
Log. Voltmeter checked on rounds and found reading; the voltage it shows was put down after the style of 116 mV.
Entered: 100 mV
